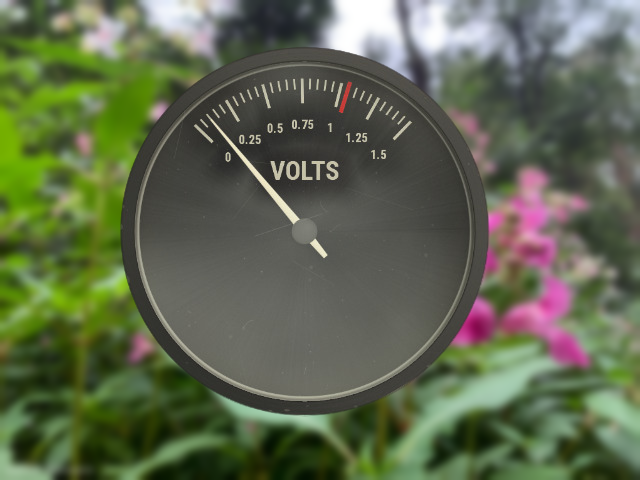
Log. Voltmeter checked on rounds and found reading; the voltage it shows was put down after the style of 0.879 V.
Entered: 0.1 V
